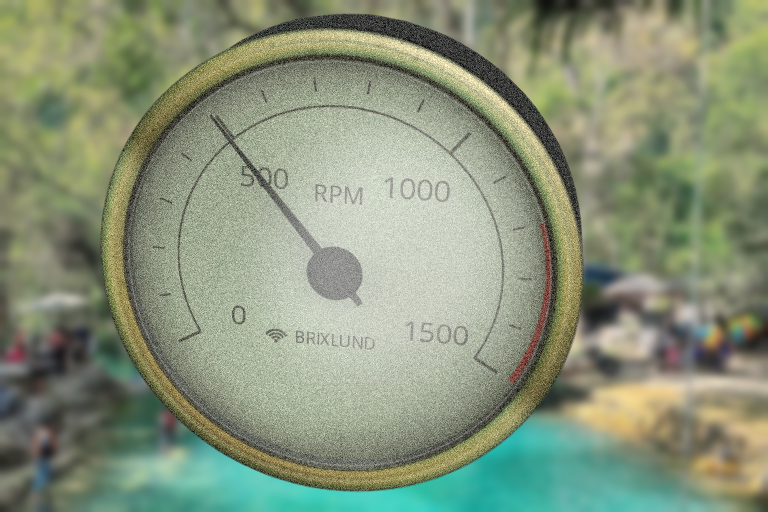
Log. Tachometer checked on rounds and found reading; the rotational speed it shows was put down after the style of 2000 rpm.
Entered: 500 rpm
